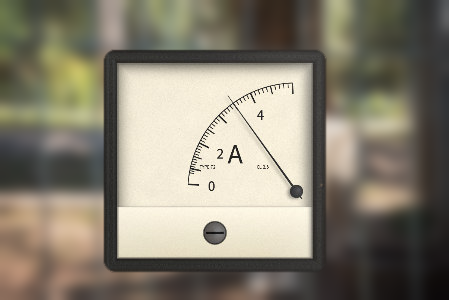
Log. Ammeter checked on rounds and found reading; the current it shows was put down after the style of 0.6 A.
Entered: 3.5 A
